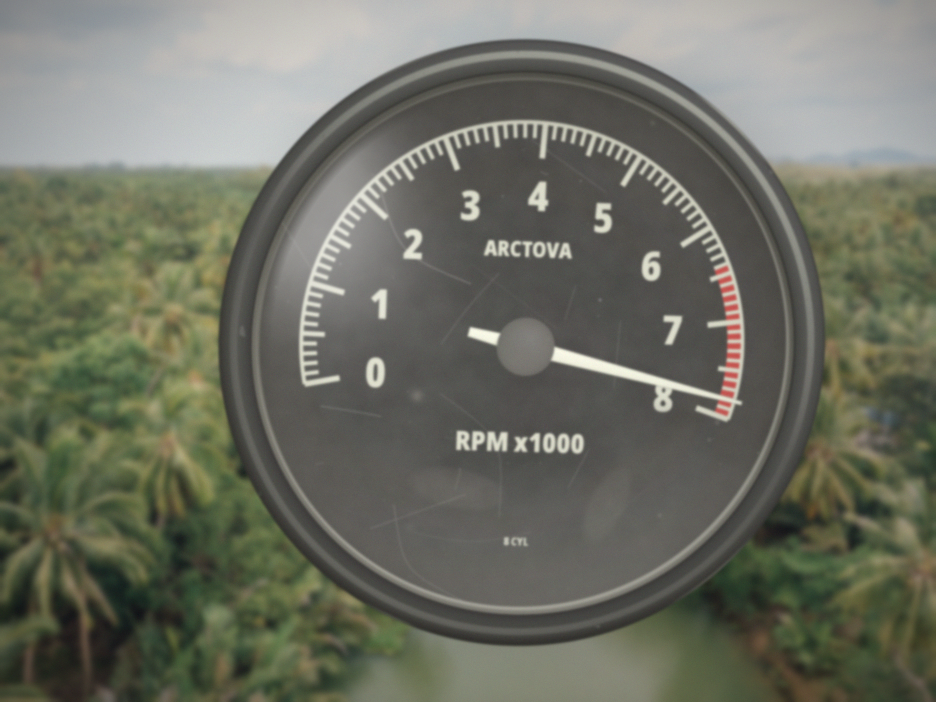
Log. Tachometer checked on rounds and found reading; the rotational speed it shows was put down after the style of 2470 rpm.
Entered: 7800 rpm
